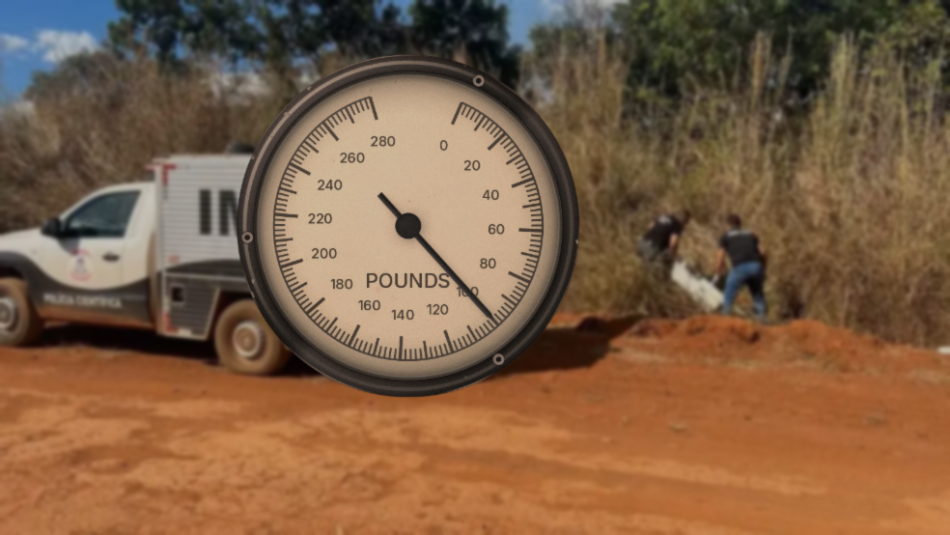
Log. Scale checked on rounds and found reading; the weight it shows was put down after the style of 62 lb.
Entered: 100 lb
